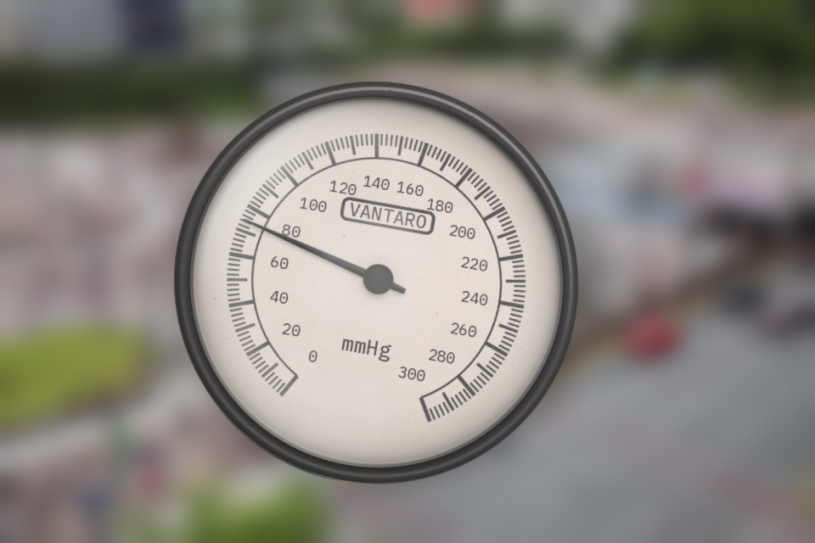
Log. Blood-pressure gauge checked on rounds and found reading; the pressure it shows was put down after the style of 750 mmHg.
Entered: 74 mmHg
